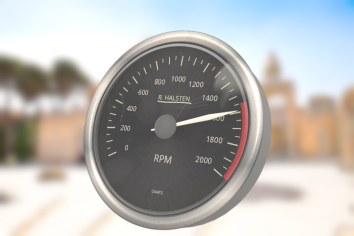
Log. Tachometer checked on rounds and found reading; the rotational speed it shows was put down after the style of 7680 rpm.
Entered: 1600 rpm
